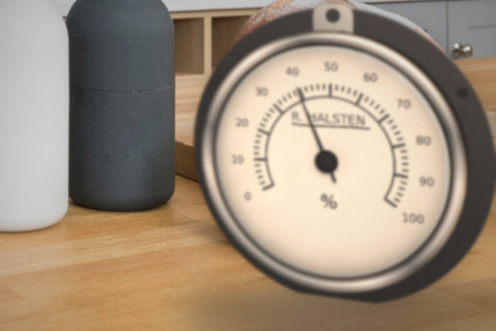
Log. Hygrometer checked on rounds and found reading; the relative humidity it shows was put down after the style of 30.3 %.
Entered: 40 %
